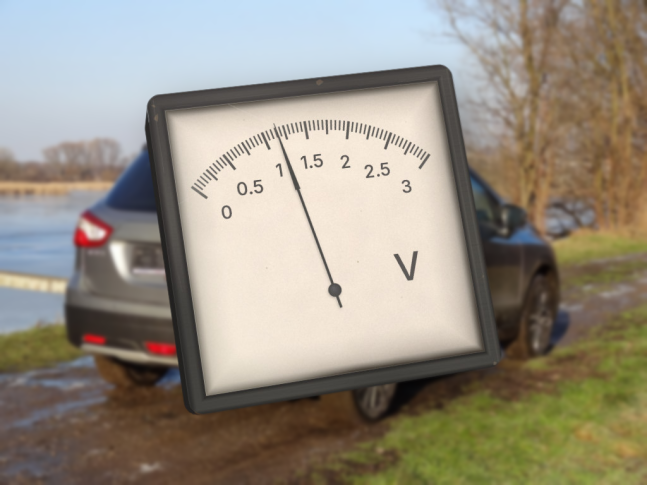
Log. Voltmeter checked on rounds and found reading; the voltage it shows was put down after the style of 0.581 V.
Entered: 1.15 V
